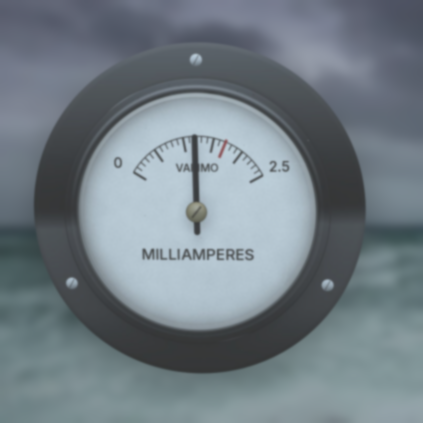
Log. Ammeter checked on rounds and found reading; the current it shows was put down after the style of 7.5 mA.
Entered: 1.2 mA
